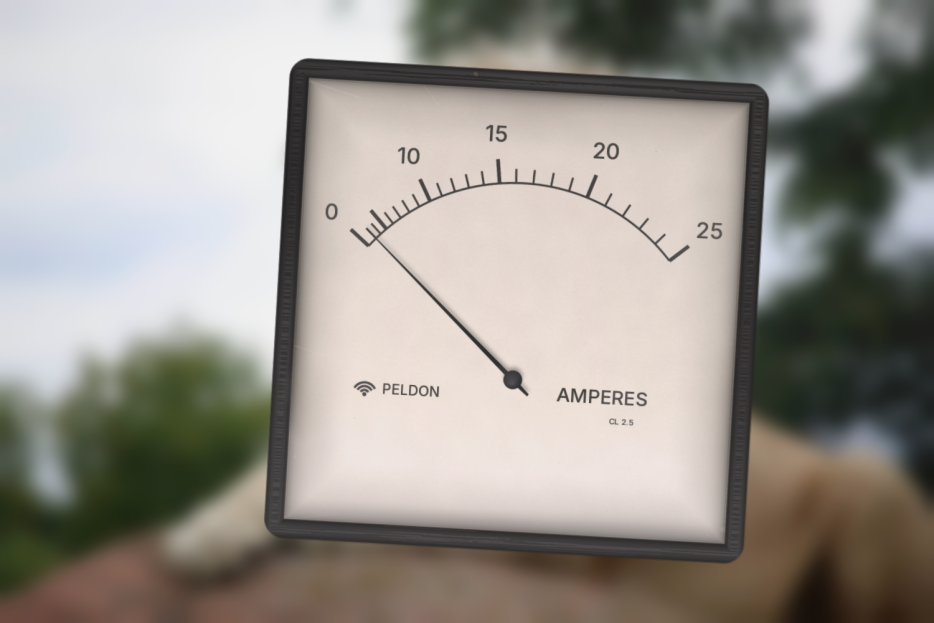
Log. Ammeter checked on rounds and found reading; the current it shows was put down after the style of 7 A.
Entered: 3 A
